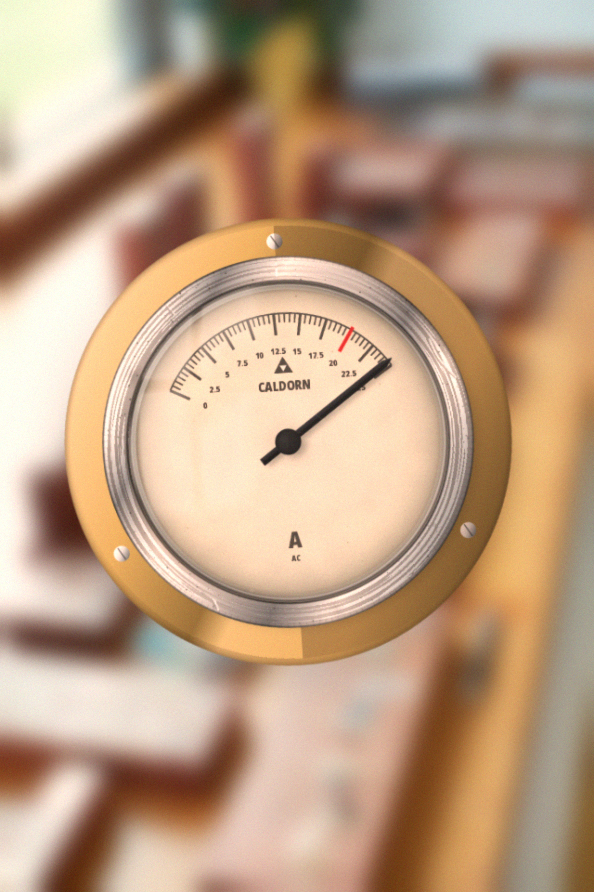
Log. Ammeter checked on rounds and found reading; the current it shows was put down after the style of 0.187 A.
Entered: 24.5 A
